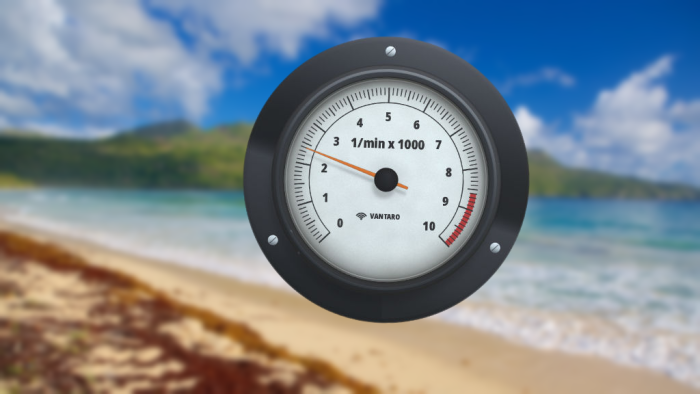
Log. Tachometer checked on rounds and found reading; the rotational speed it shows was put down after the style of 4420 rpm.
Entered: 2400 rpm
